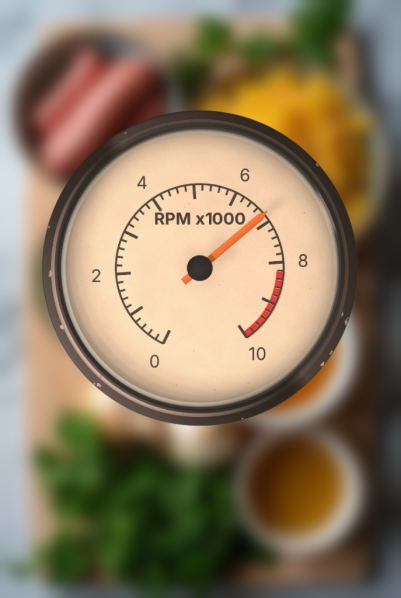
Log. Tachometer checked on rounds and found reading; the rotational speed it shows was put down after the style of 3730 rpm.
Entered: 6800 rpm
